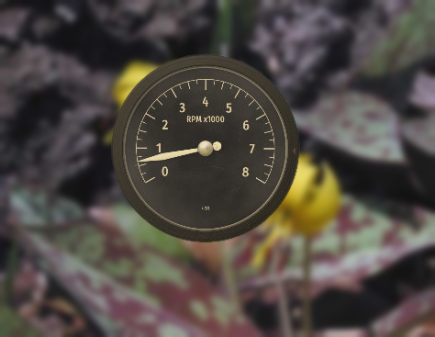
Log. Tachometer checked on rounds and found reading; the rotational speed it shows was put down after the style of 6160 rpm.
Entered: 625 rpm
